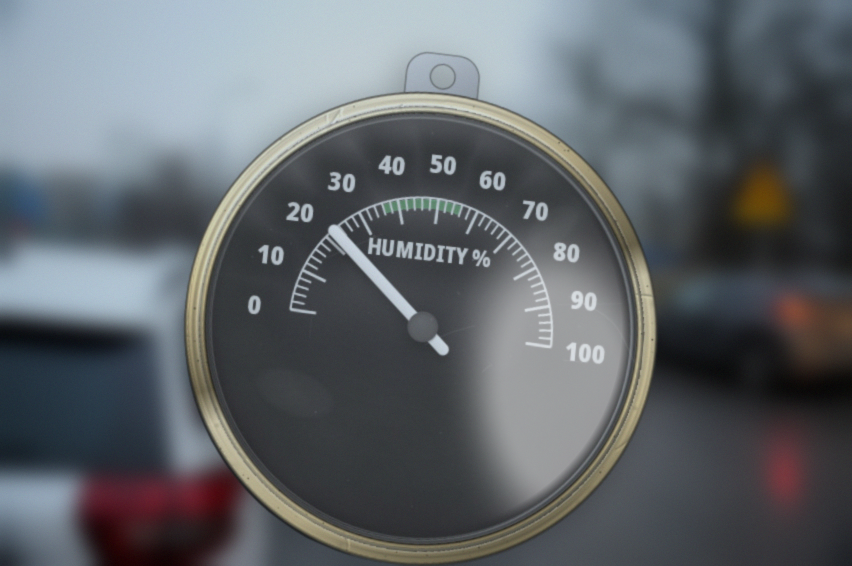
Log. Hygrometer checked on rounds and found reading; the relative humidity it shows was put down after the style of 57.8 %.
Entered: 22 %
